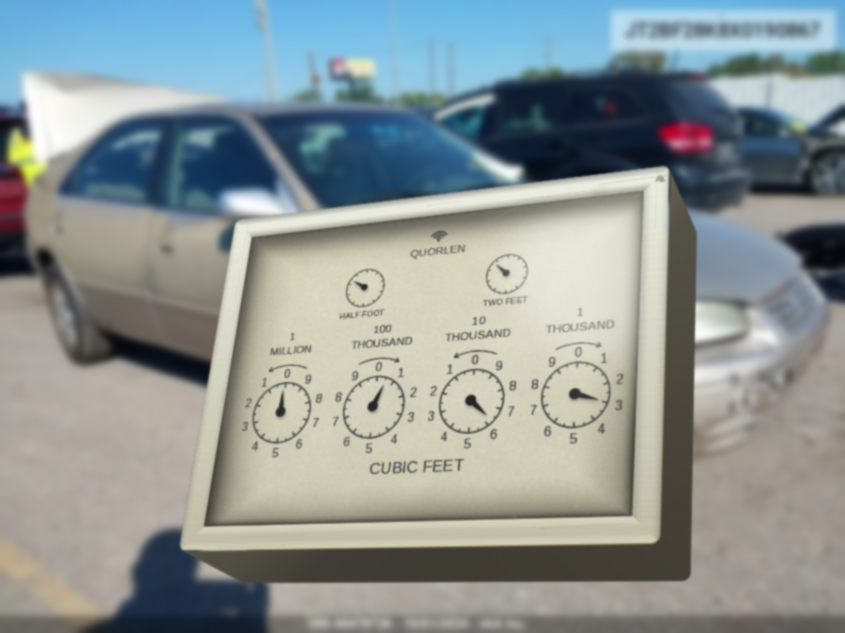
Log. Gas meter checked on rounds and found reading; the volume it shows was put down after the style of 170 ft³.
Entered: 6300 ft³
